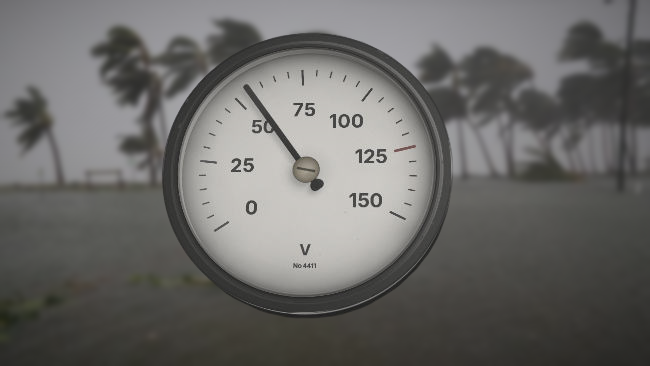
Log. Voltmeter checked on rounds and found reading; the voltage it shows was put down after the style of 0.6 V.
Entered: 55 V
